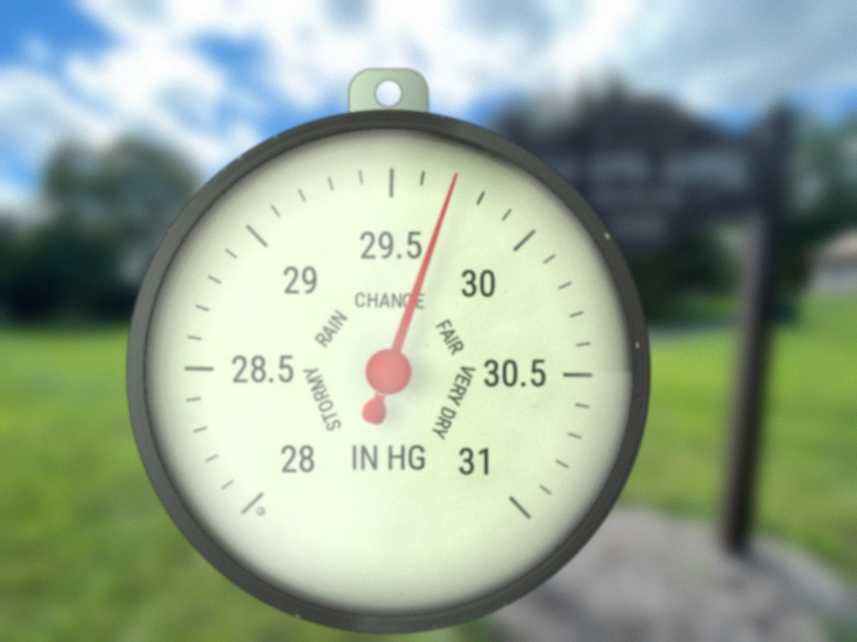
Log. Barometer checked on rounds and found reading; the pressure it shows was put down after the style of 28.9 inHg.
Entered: 29.7 inHg
